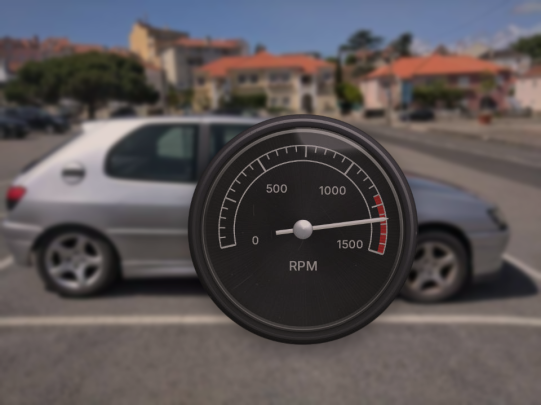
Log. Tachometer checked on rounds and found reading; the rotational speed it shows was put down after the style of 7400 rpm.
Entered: 1325 rpm
